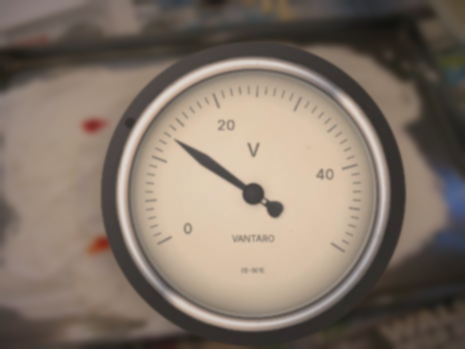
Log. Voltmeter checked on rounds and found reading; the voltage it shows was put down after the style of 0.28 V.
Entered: 13 V
